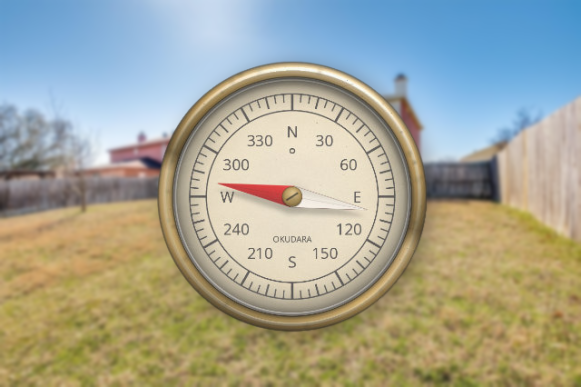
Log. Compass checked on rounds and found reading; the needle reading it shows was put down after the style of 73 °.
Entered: 280 °
